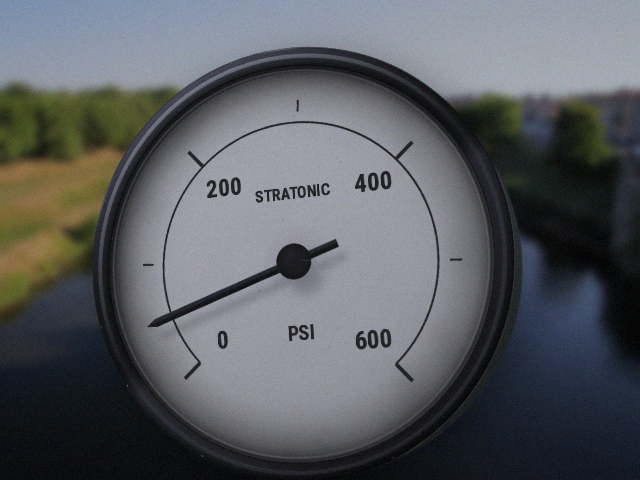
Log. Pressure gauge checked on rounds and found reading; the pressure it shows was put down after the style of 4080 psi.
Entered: 50 psi
